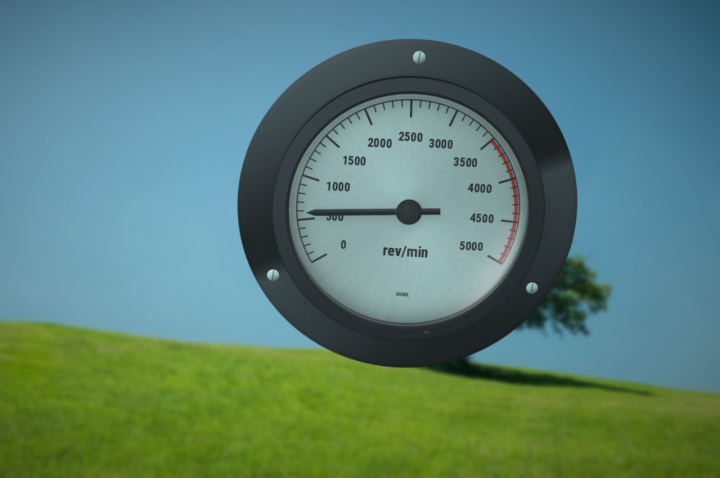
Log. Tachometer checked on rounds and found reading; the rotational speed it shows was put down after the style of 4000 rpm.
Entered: 600 rpm
